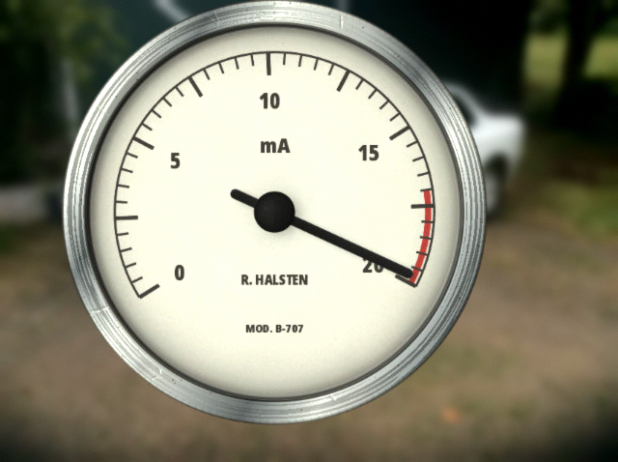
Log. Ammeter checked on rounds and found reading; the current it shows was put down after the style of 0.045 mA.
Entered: 19.75 mA
